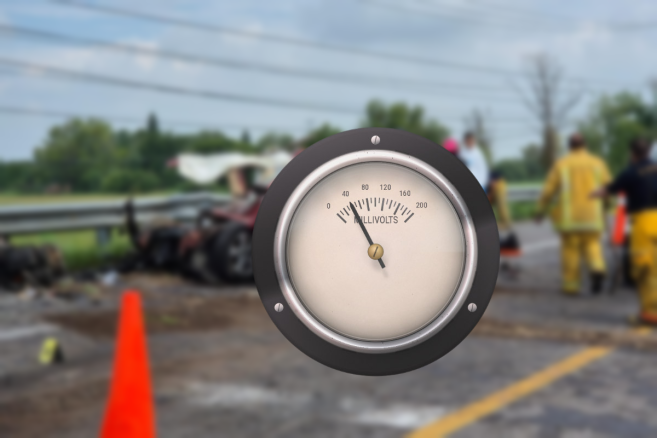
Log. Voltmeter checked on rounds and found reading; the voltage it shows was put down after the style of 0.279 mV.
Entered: 40 mV
